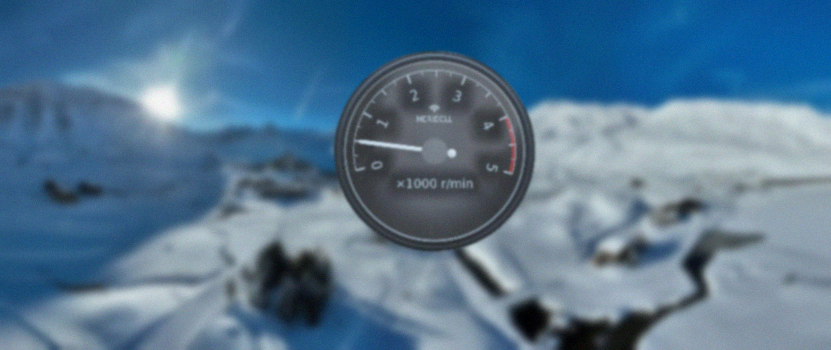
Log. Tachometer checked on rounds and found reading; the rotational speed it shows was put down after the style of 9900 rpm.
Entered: 500 rpm
